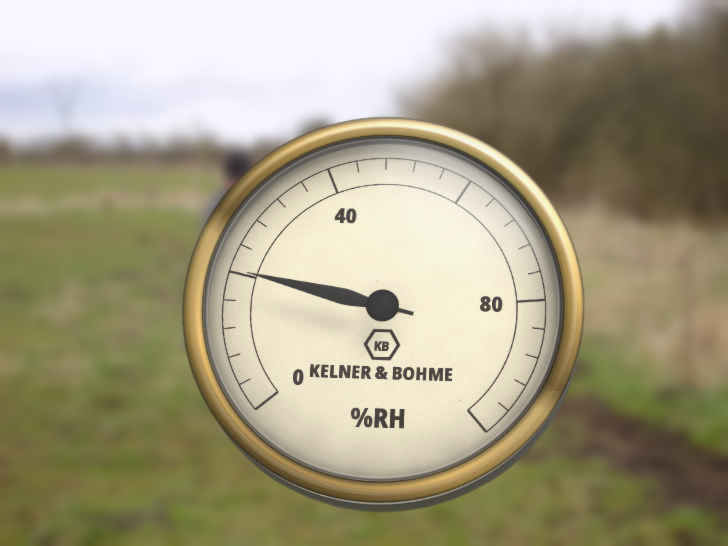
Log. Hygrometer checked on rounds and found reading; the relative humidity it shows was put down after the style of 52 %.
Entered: 20 %
